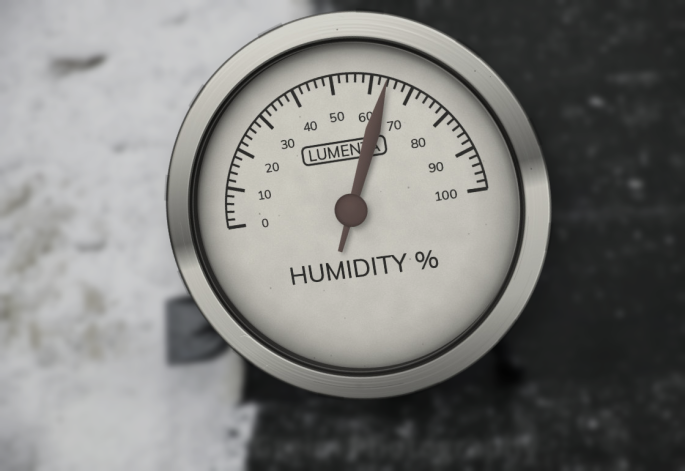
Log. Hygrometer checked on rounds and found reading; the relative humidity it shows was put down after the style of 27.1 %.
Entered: 64 %
